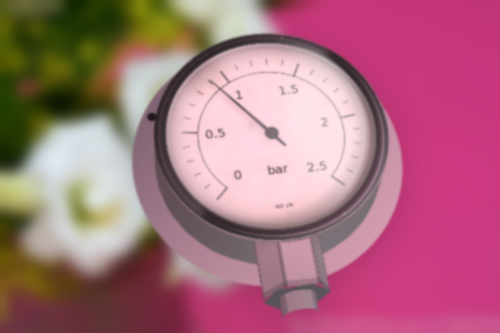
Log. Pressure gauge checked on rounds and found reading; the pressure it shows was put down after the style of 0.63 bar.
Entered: 0.9 bar
